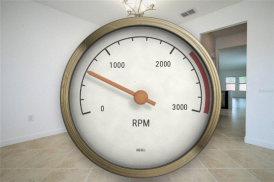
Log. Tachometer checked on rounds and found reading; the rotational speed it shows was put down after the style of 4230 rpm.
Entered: 600 rpm
